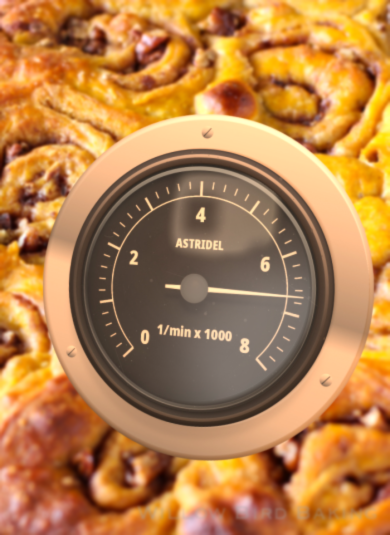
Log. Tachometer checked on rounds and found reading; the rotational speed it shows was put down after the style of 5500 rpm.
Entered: 6700 rpm
